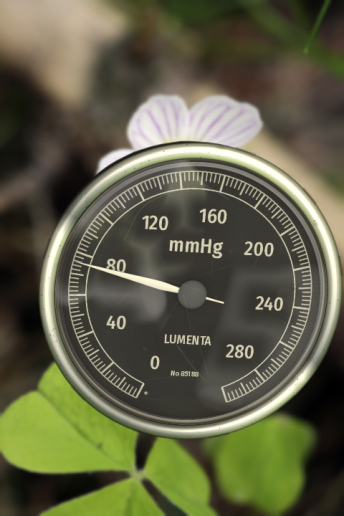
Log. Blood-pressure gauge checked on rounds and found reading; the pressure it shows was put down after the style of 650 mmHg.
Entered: 76 mmHg
